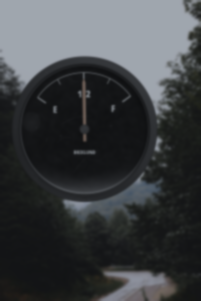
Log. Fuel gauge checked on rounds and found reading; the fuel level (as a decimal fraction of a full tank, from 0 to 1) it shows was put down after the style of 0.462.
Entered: 0.5
